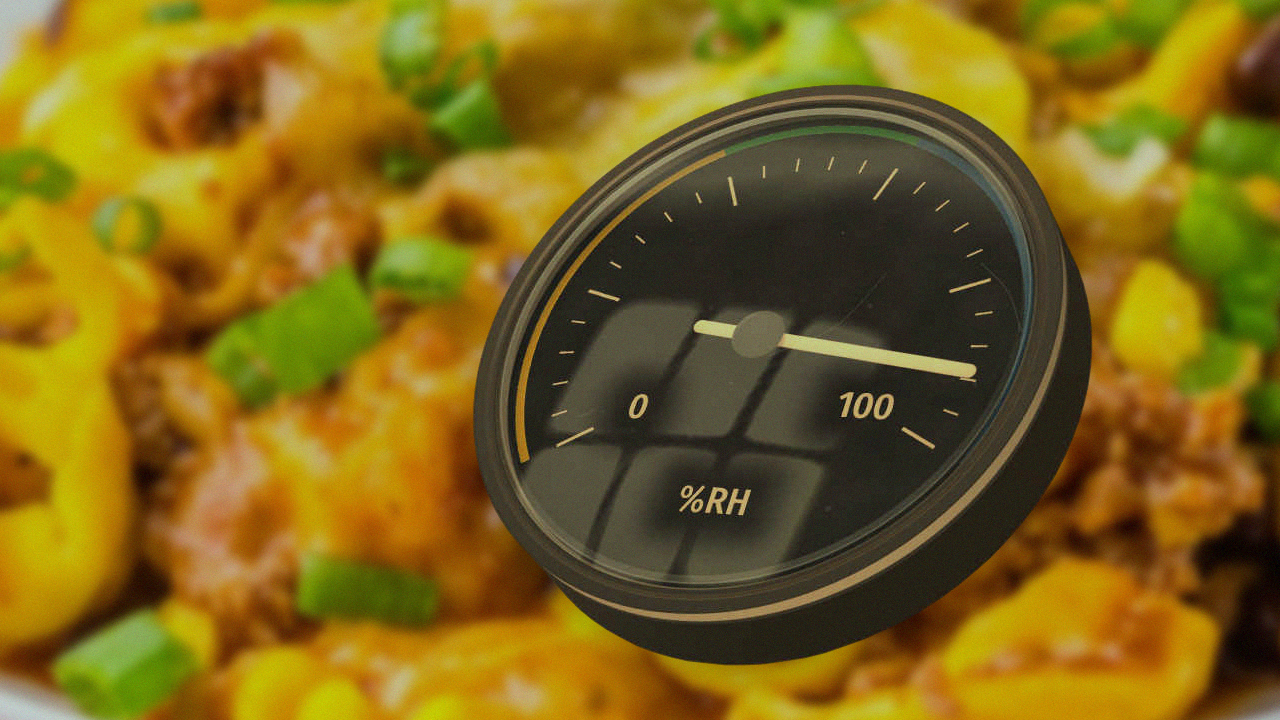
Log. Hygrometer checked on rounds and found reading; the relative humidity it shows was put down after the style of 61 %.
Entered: 92 %
